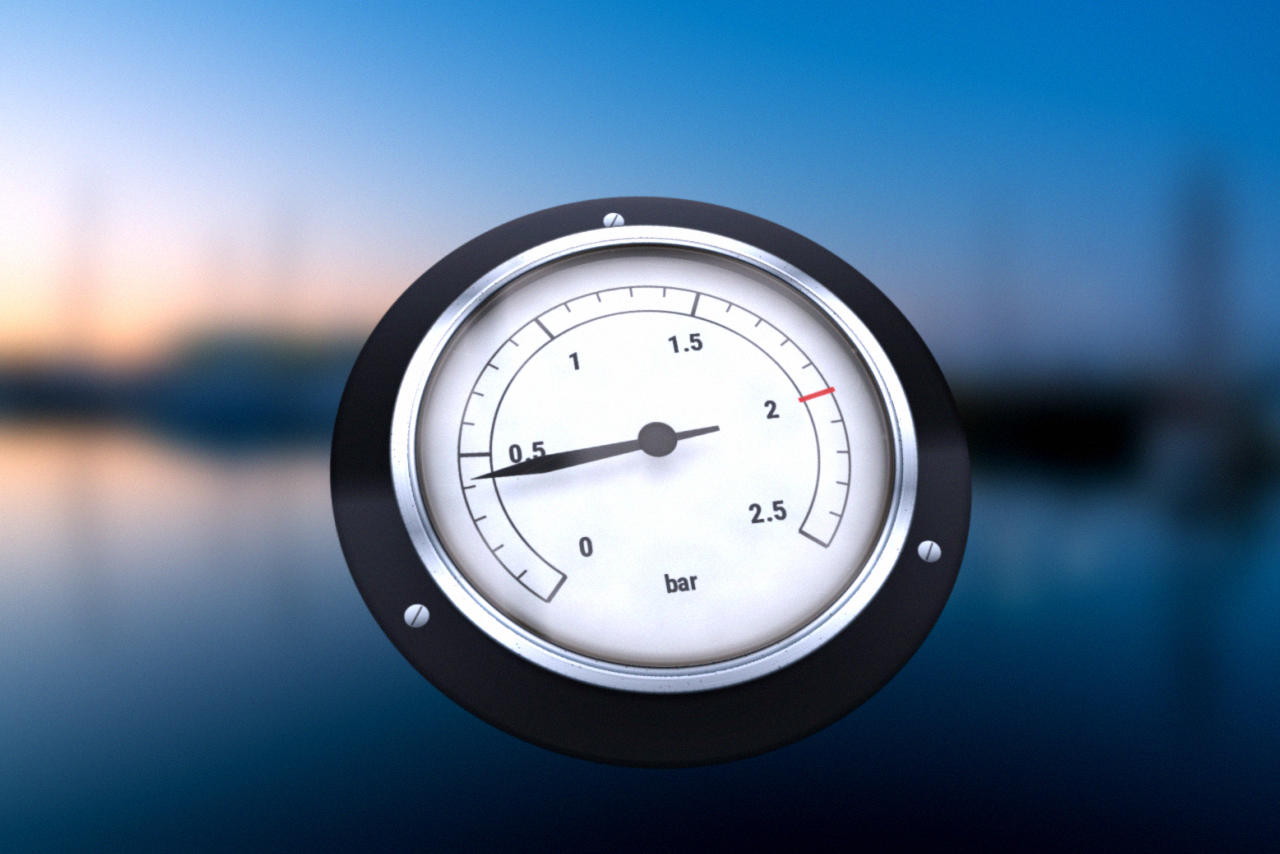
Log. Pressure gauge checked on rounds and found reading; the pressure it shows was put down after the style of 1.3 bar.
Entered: 0.4 bar
